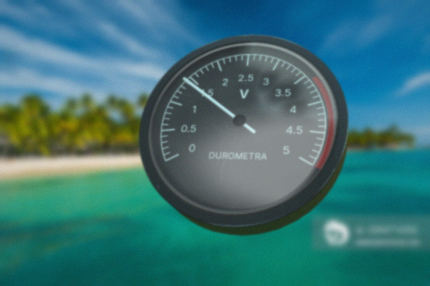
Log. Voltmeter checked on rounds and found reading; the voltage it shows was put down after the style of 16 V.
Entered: 1.4 V
